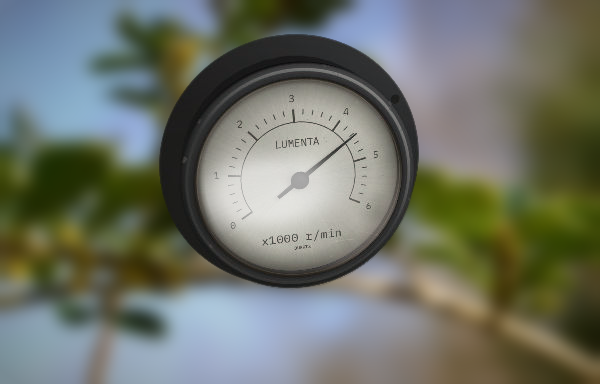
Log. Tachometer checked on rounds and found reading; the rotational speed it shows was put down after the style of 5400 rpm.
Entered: 4400 rpm
